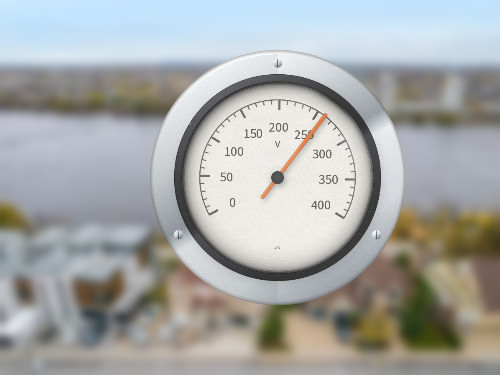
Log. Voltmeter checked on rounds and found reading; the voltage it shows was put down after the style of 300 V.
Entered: 260 V
